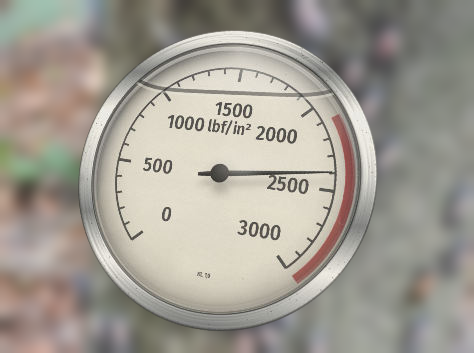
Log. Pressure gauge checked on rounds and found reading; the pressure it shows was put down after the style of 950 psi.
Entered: 2400 psi
